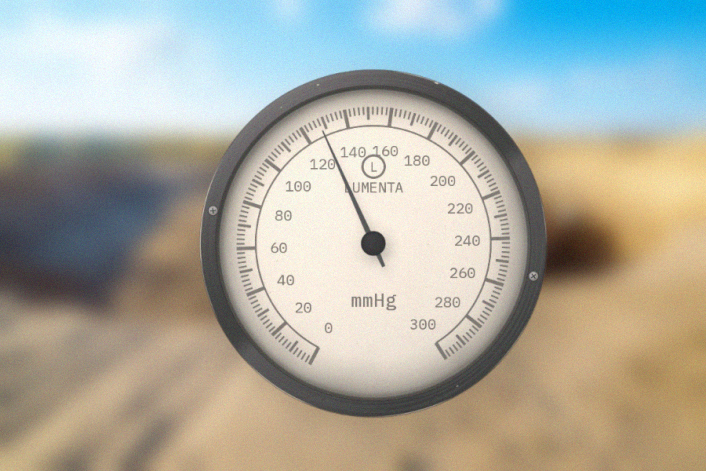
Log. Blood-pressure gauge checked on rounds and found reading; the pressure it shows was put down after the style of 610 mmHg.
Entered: 128 mmHg
